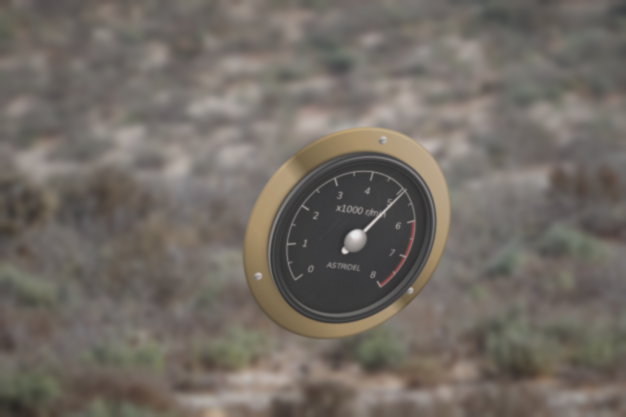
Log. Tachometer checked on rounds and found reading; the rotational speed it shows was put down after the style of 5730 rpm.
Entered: 5000 rpm
